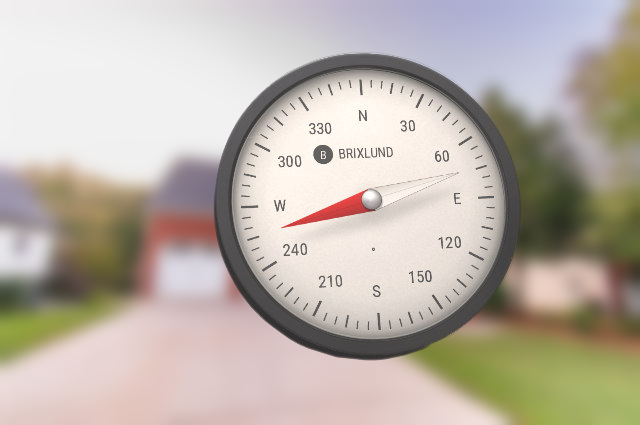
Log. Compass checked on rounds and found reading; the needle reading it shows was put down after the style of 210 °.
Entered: 255 °
